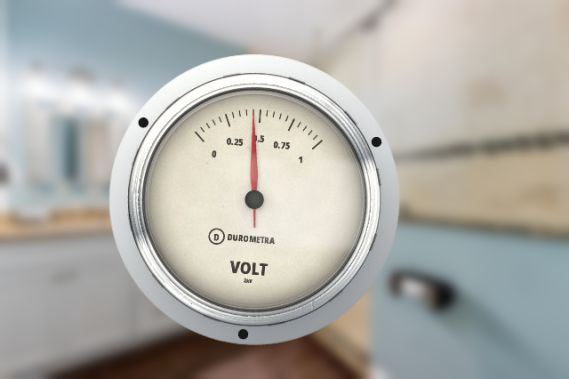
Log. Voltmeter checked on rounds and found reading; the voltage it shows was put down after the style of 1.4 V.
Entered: 0.45 V
